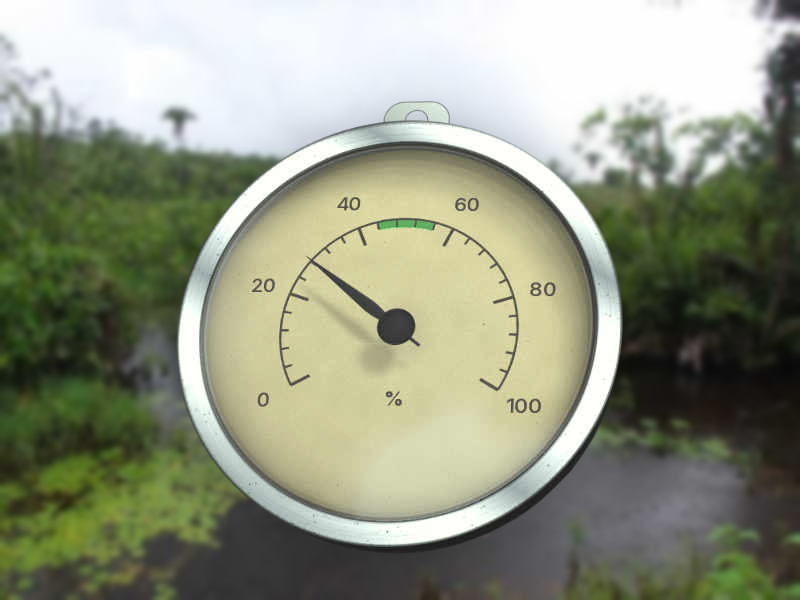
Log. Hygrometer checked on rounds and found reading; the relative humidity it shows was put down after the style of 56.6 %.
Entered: 28 %
